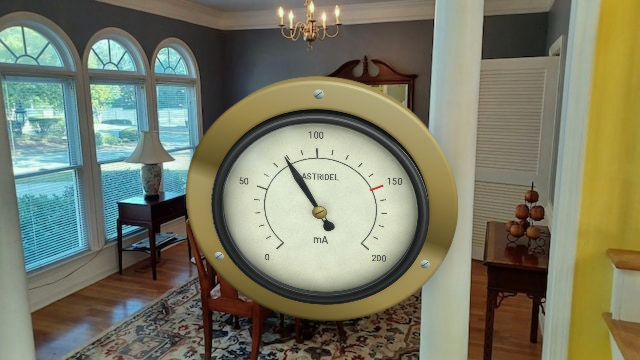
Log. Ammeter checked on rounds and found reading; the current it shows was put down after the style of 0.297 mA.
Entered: 80 mA
